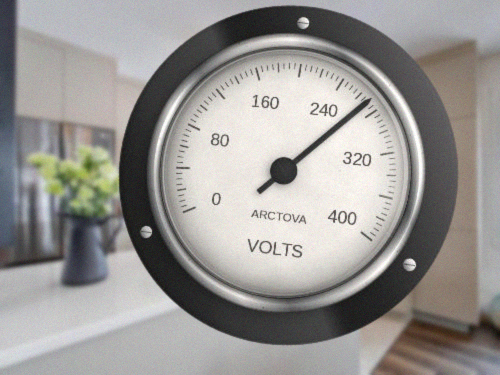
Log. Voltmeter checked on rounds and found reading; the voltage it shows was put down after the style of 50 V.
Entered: 270 V
